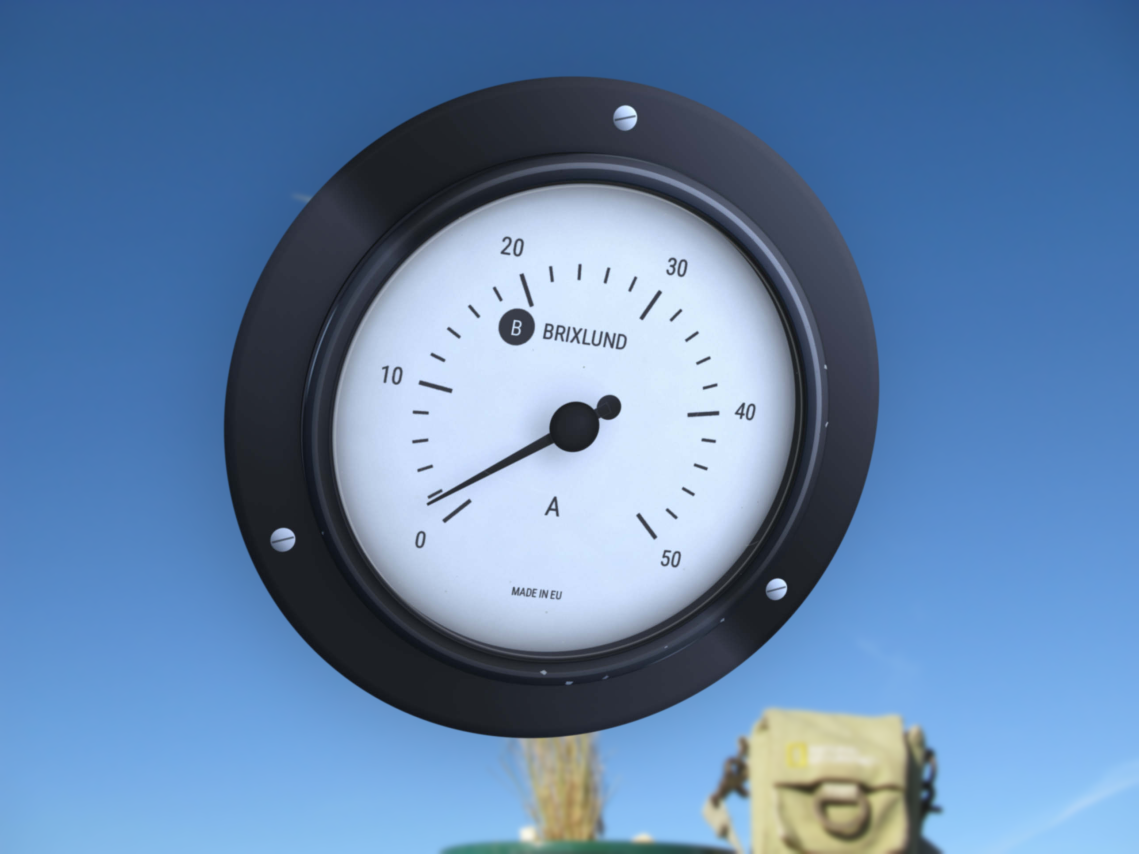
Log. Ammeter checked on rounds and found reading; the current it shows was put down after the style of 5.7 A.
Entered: 2 A
